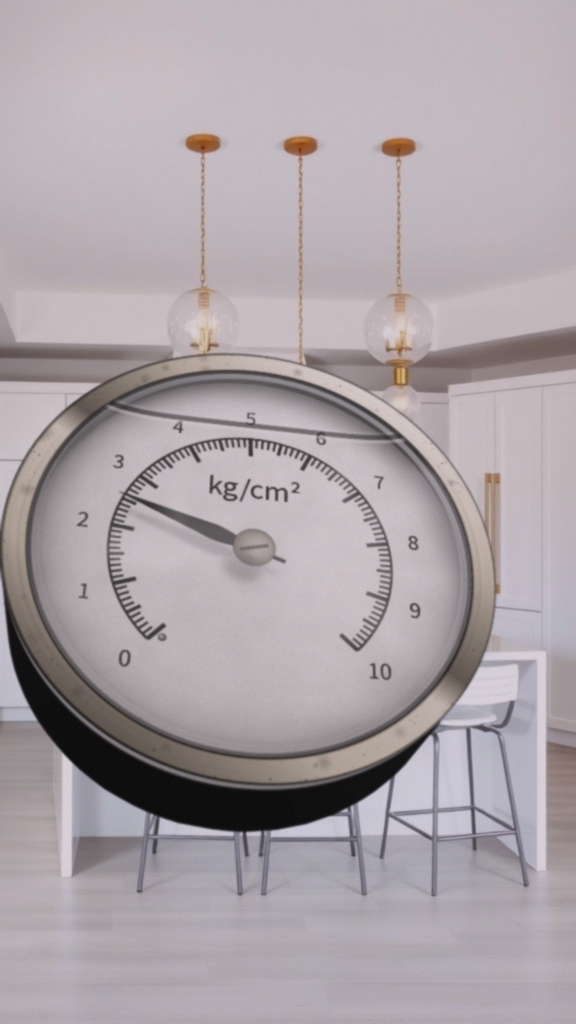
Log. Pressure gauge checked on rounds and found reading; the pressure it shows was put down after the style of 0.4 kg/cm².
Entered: 2.5 kg/cm²
